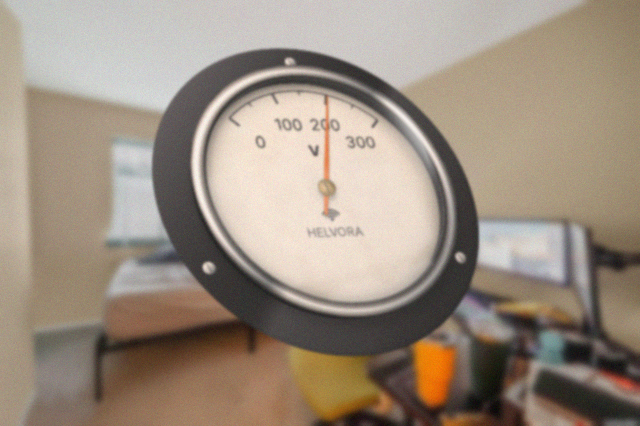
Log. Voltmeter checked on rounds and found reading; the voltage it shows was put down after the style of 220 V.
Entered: 200 V
